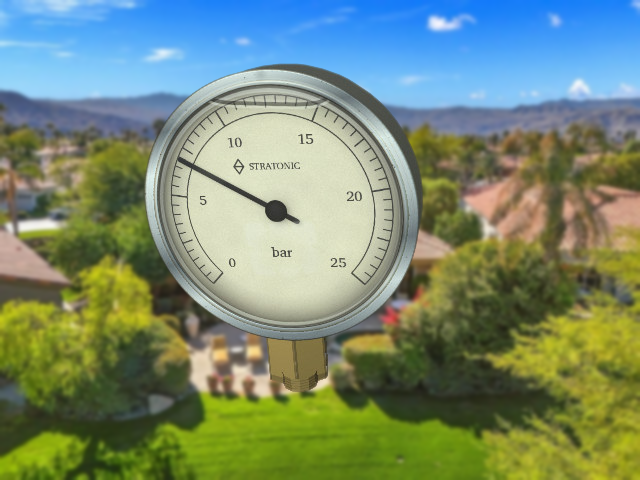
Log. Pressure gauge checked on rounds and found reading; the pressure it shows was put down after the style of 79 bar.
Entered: 7 bar
